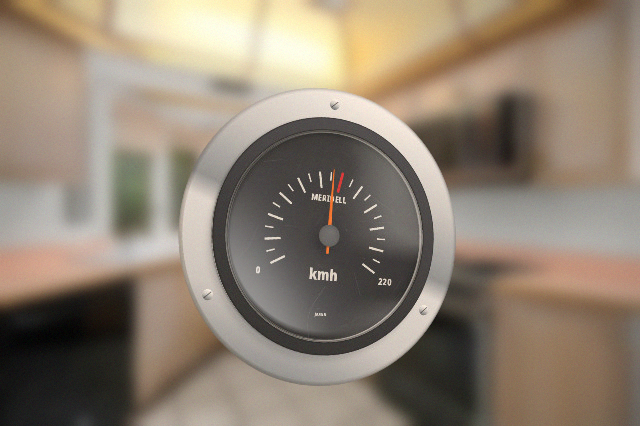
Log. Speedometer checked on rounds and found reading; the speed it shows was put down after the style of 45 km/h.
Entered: 110 km/h
